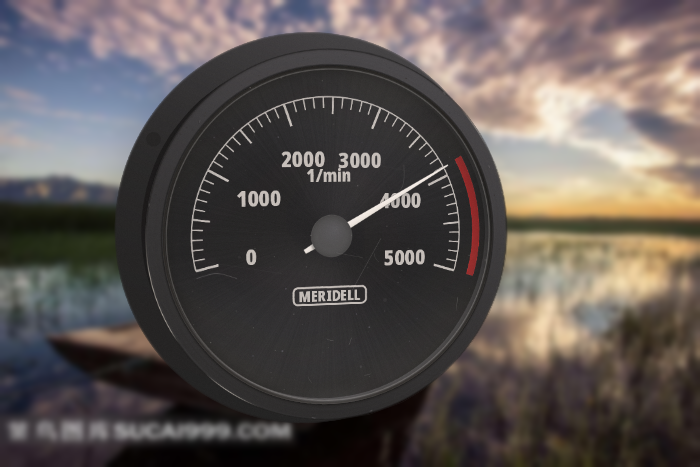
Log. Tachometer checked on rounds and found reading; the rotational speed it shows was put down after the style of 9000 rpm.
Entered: 3900 rpm
